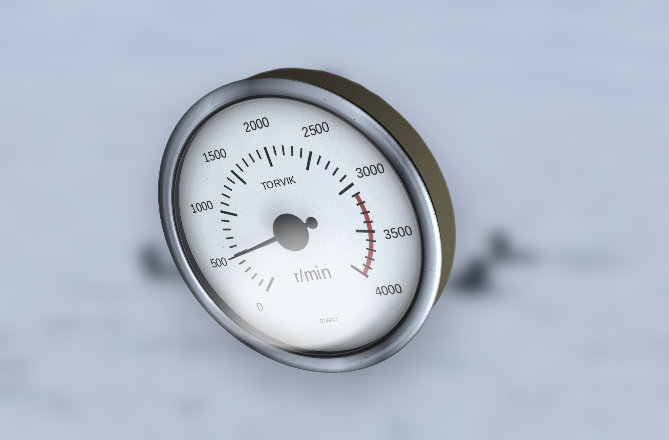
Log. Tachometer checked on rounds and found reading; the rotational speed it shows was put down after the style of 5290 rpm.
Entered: 500 rpm
